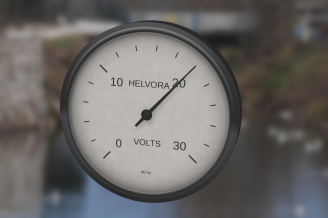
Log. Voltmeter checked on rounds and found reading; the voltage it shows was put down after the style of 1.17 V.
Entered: 20 V
